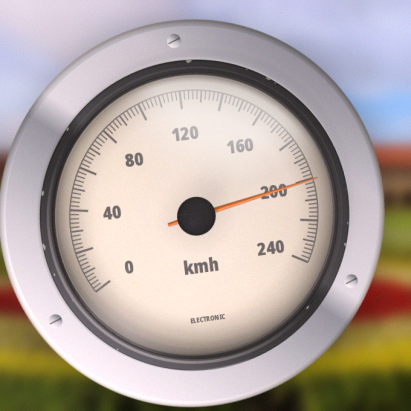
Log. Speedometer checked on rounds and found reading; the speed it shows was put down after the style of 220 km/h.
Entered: 200 km/h
